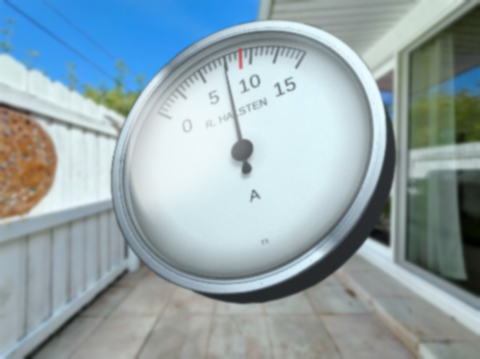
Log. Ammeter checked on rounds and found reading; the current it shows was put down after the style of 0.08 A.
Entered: 7.5 A
